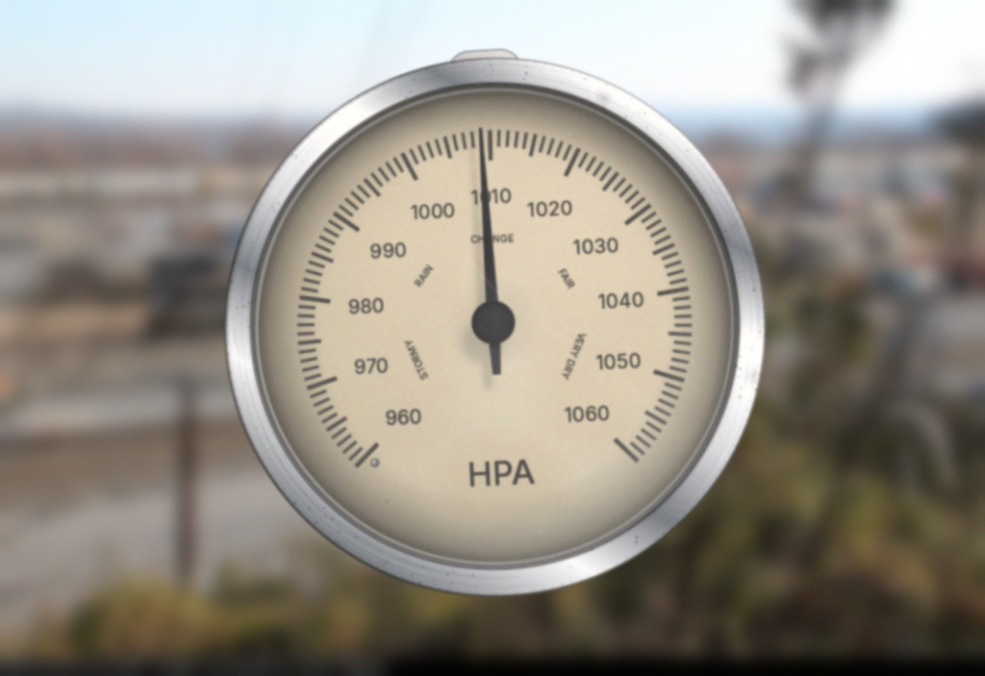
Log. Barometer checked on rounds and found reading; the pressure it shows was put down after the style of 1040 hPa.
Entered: 1009 hPa
